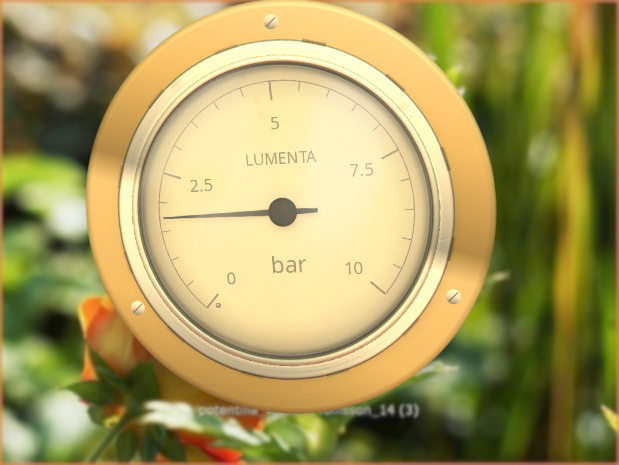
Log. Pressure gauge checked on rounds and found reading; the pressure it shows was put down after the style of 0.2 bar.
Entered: 1.75 bar
